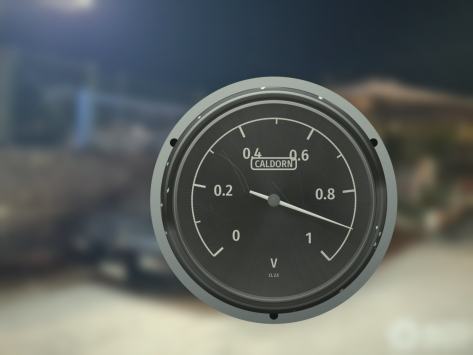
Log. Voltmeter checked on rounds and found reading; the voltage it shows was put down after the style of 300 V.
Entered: 0.9 V
